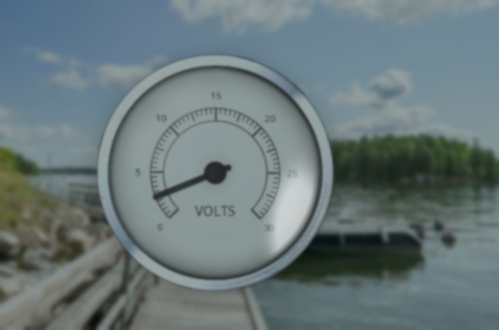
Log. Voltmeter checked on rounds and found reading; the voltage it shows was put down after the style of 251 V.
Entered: 2.5 V
